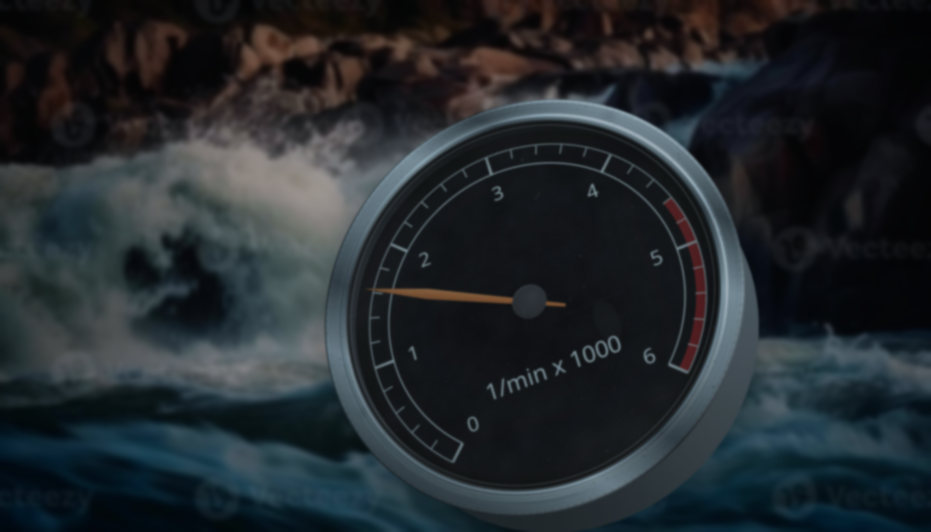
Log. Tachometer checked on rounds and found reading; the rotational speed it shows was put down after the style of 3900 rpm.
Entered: 1600 rpm
